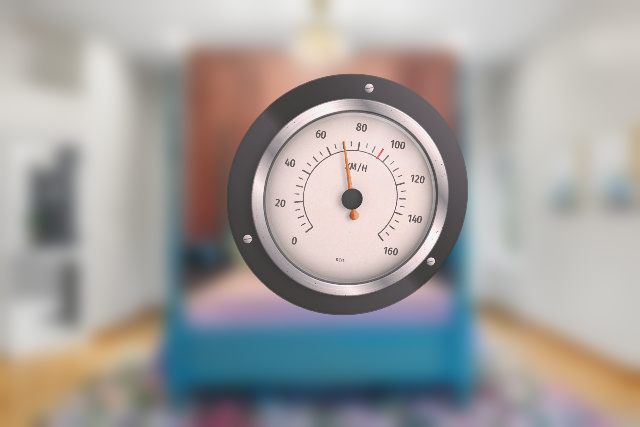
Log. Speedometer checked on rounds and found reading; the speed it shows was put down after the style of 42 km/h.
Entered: 70 km/h
